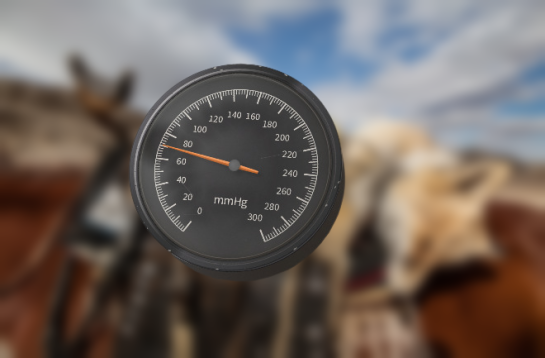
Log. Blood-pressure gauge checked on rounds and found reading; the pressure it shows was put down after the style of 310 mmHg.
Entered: 70 mmHg
